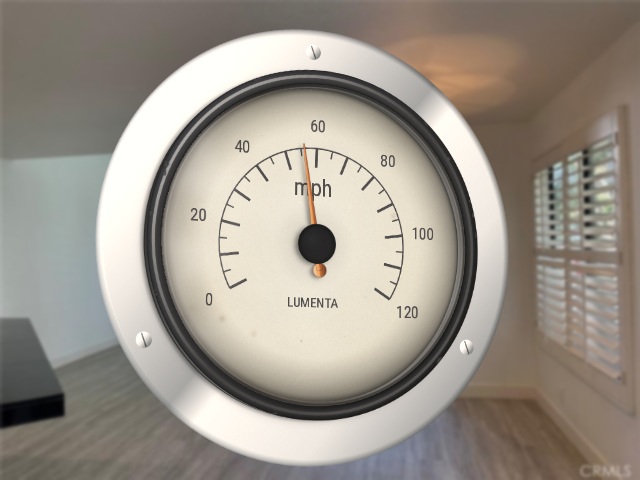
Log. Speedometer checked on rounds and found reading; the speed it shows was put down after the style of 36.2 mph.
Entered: 55 mph
